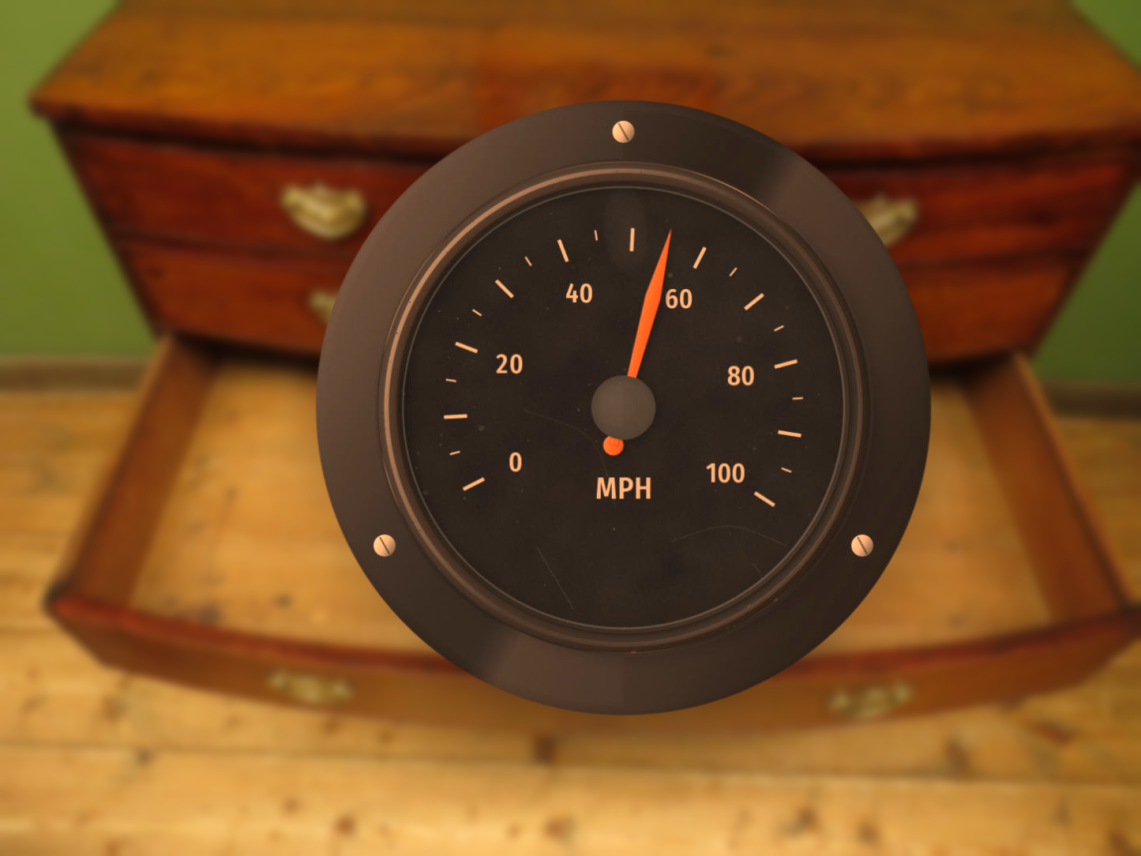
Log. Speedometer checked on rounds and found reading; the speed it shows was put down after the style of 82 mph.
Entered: 55 mph
